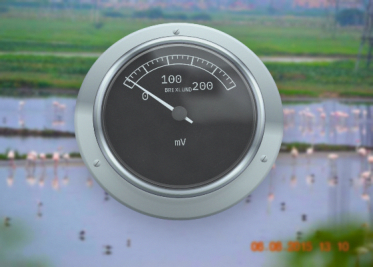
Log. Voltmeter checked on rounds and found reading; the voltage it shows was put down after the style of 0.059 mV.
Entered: 10 mV
